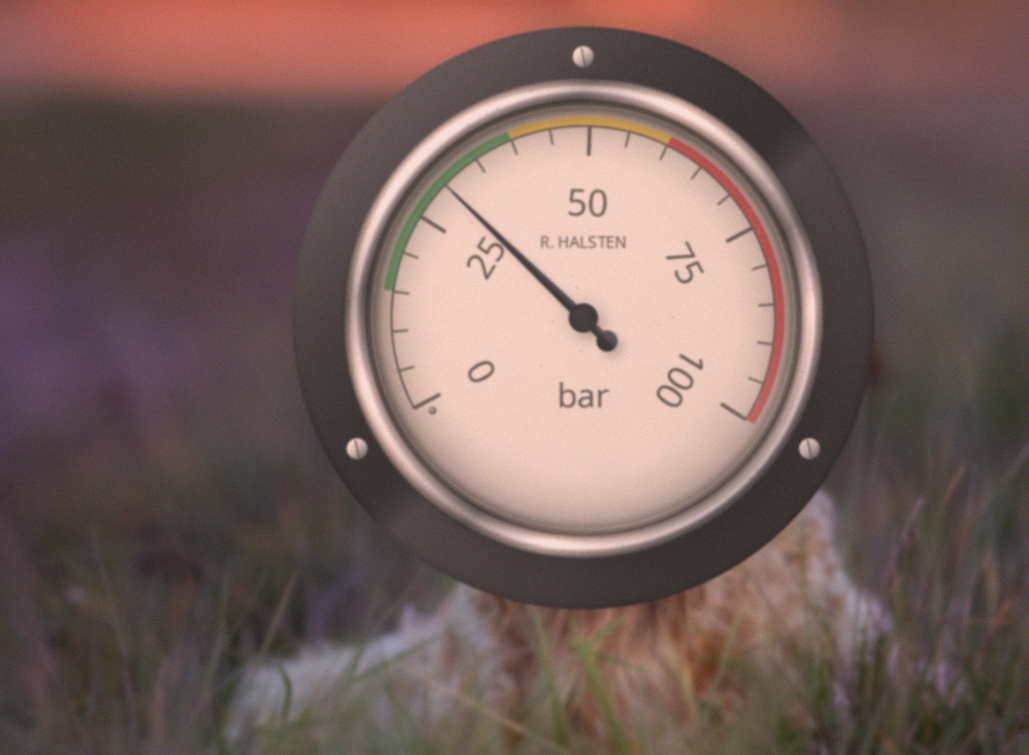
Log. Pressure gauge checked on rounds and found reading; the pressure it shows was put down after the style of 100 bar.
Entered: 30 bar
